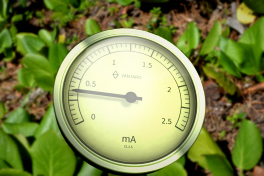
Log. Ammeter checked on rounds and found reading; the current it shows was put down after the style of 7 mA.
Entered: 0.35 mA
